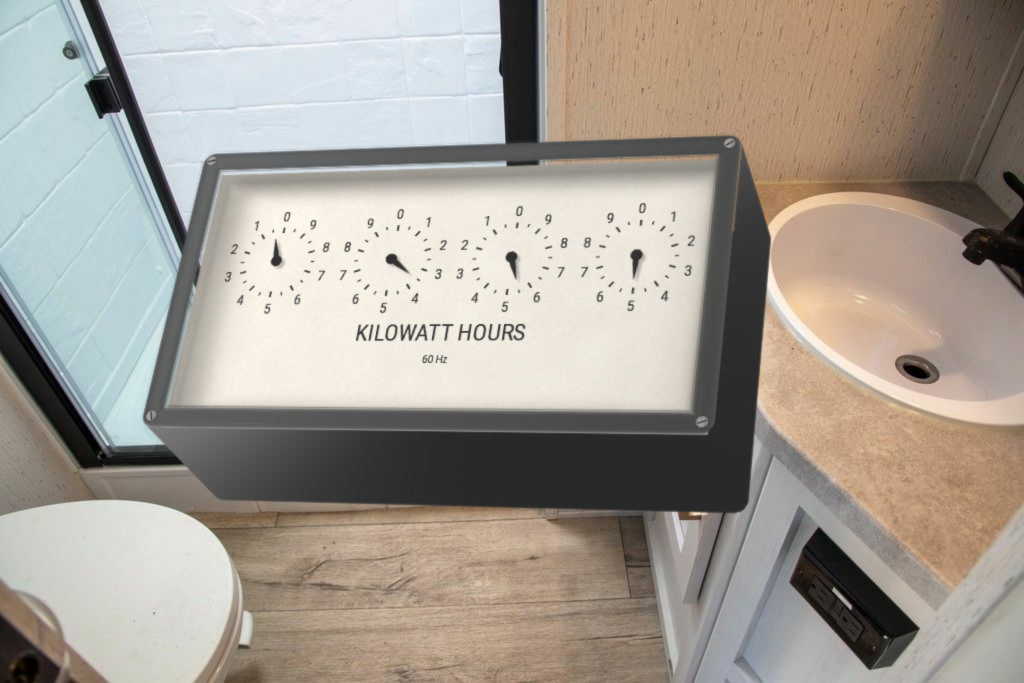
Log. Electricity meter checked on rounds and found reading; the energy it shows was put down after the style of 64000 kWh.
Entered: 355 kWh
